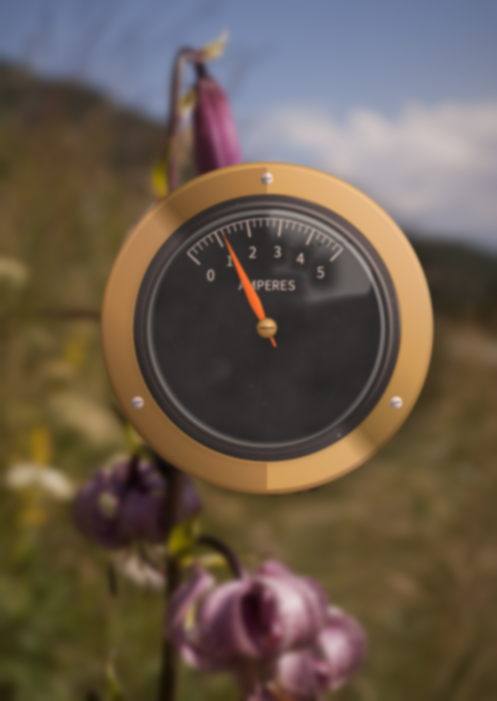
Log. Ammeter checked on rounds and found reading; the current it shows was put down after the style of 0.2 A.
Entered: 1.2 A
